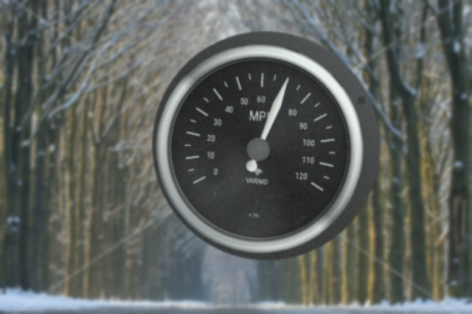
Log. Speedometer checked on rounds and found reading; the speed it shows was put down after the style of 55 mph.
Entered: 70 mph
